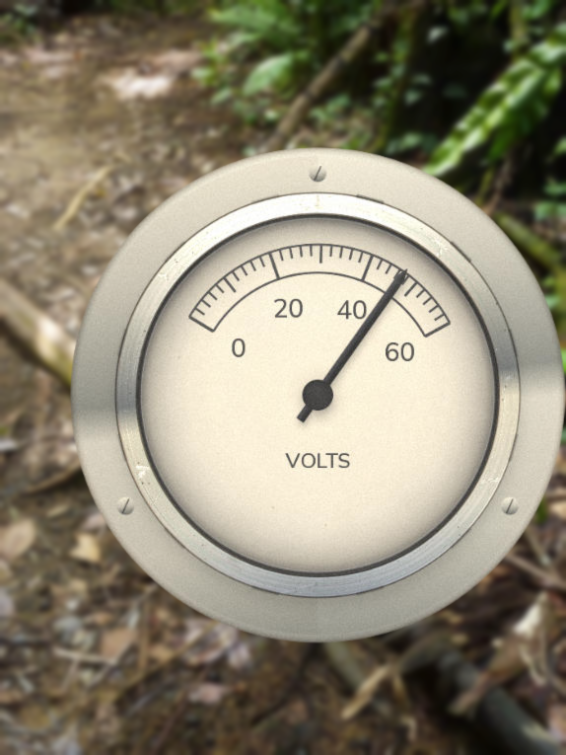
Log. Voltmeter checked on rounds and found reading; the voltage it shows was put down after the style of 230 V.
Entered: 47 V
